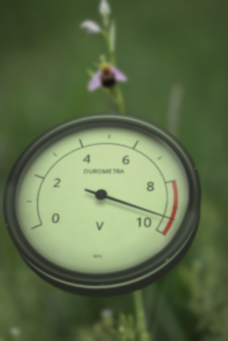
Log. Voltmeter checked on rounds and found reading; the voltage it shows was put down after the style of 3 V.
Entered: 9.5 V
